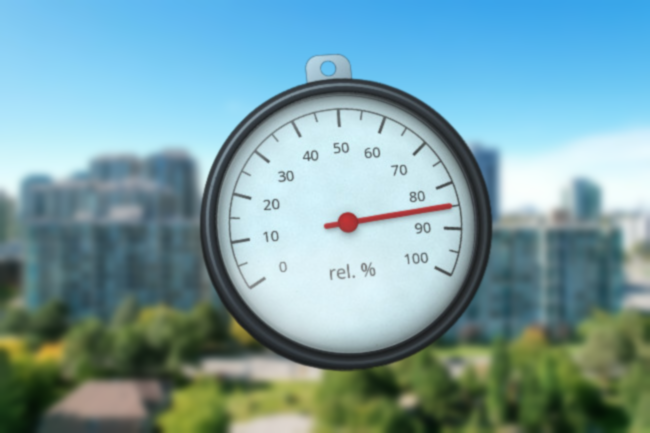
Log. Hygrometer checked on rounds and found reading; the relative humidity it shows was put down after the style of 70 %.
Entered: 85 %
